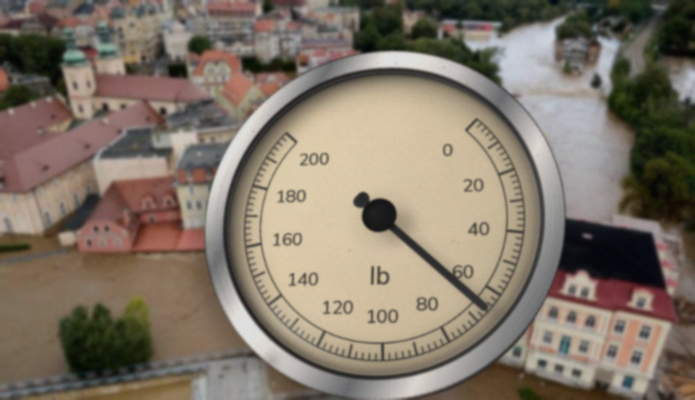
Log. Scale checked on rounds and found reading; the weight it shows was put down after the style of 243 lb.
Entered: 66 lb
